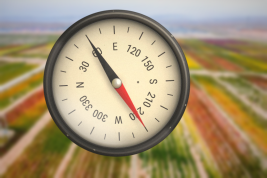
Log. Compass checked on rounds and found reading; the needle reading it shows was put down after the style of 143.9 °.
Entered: 240 °
